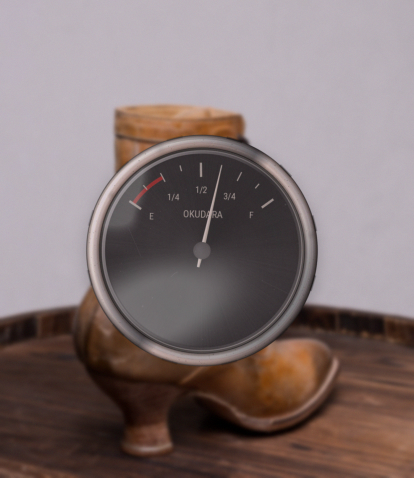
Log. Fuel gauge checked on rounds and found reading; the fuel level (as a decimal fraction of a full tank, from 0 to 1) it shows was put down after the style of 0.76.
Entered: 0.625
